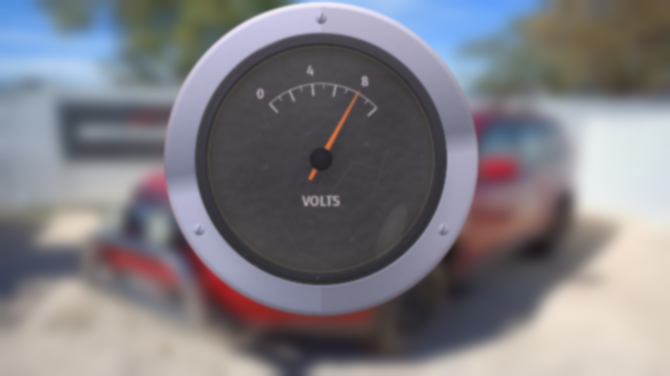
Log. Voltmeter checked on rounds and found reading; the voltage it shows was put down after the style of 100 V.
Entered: 8 V
